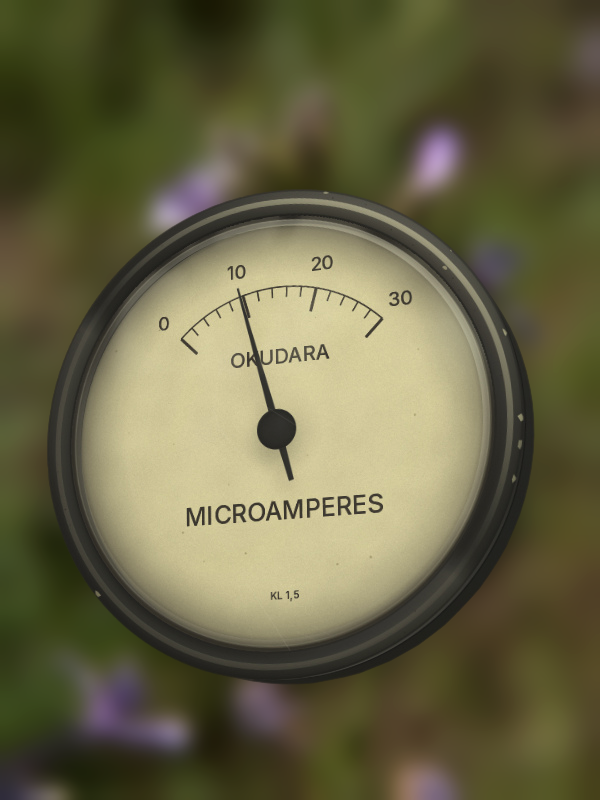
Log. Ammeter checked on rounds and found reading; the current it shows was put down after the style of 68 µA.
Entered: 10 µA
